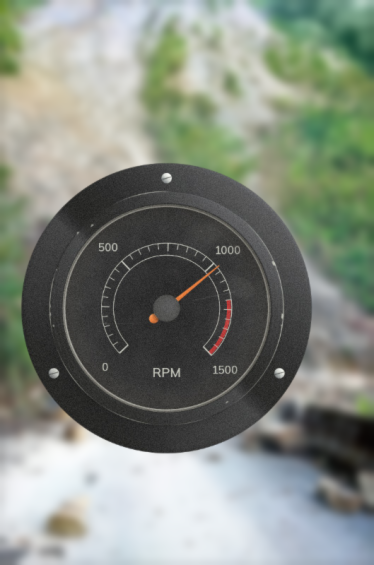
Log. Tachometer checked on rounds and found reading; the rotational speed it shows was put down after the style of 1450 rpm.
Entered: 1025 rpm
